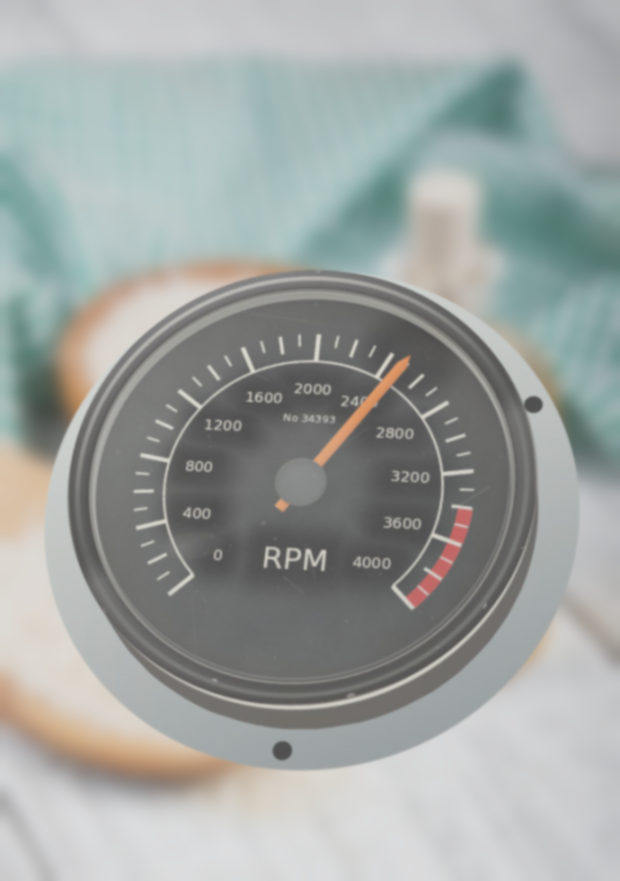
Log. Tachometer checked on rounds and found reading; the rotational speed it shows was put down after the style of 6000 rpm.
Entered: 2500 rpm
